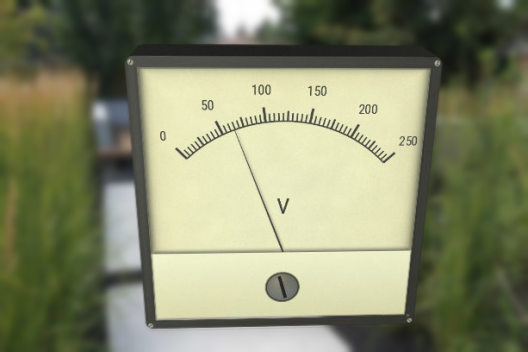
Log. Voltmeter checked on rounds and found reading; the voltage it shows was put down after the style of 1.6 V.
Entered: 65 V
